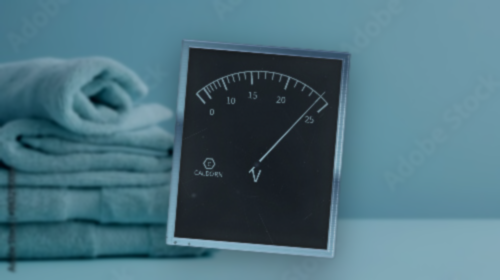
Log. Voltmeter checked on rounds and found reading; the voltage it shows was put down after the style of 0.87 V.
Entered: 24 V
